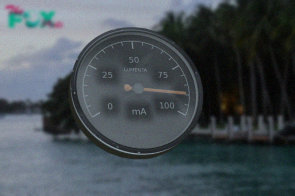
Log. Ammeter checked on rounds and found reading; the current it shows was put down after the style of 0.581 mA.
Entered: 90 mA
